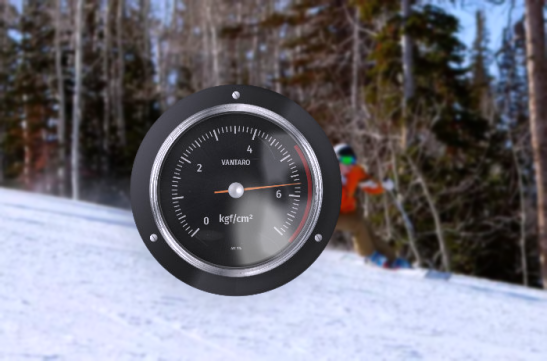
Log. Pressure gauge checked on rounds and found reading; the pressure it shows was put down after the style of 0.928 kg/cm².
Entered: 5.7 kg/cm²
